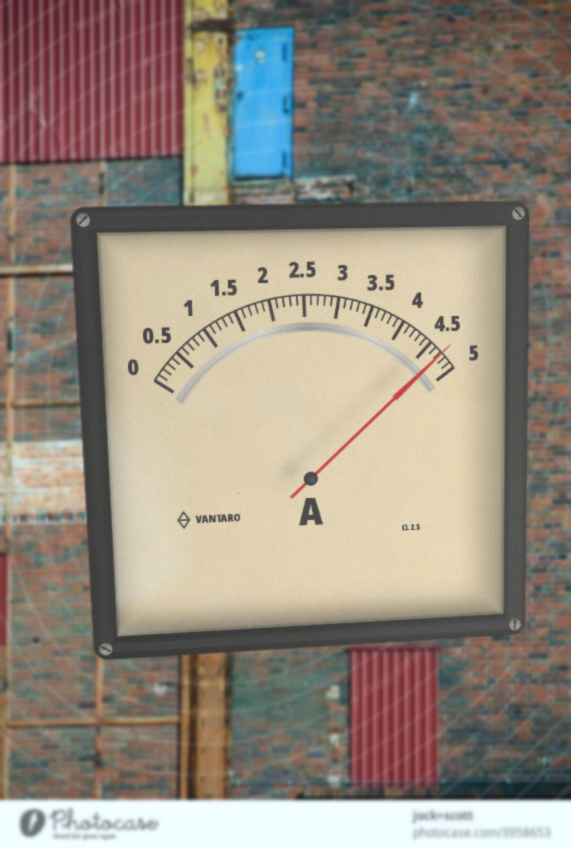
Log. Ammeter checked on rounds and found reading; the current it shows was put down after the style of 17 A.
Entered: 4.7 A
